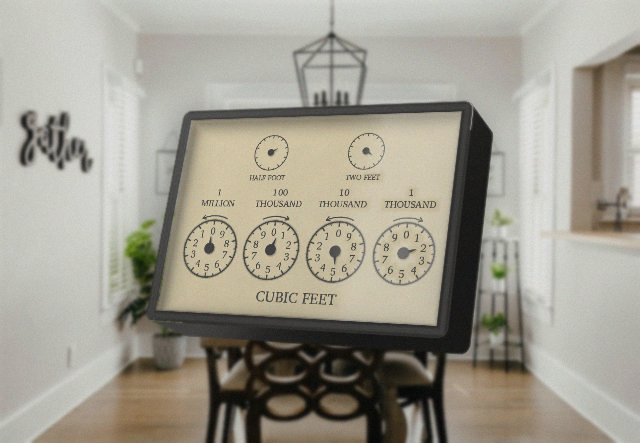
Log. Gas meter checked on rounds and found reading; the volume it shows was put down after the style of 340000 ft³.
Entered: 5200 ft³
